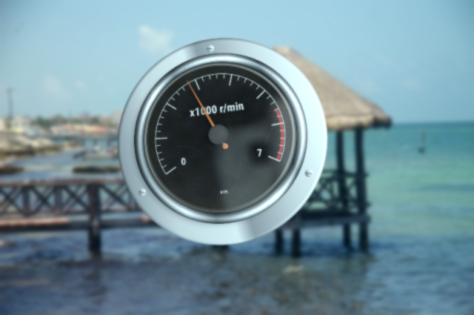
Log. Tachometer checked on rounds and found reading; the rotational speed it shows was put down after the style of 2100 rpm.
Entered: 2800 rpm
